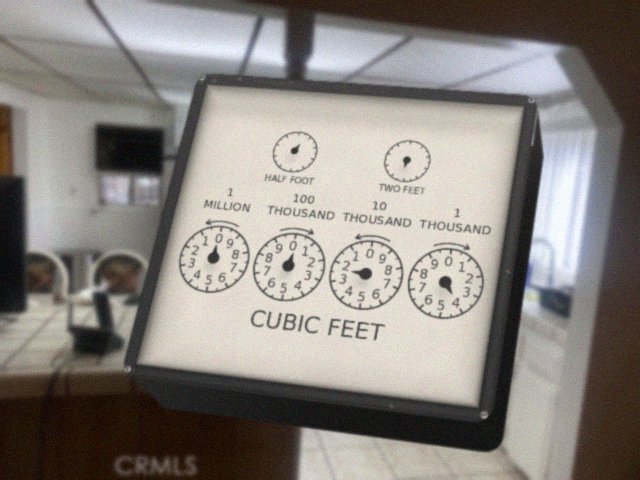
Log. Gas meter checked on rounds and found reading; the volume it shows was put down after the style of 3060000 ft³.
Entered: 2400 ft³
